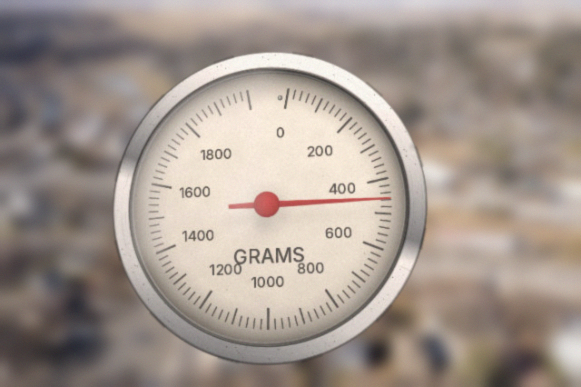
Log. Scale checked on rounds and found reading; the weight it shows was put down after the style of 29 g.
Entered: 460 g
